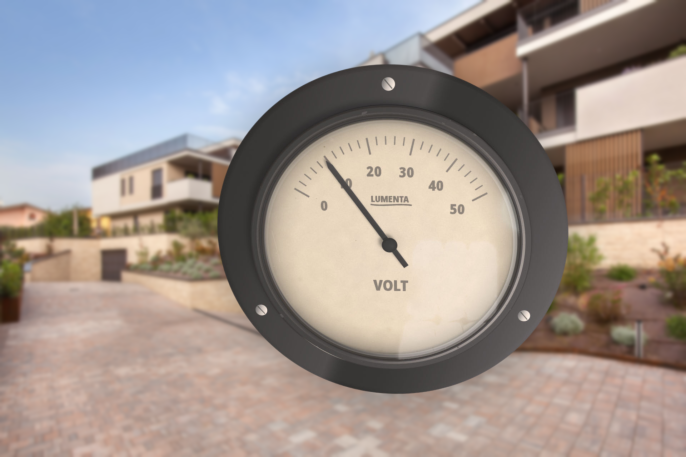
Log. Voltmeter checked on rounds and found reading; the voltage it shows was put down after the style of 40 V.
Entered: 10 V
